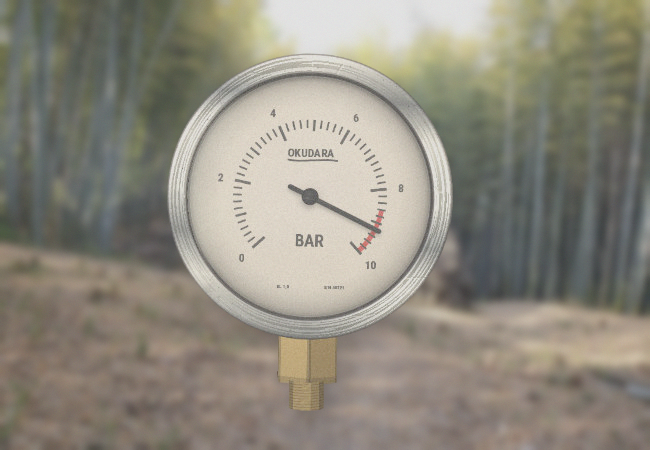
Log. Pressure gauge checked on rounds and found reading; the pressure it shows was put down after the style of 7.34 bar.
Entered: 9.2 bar
